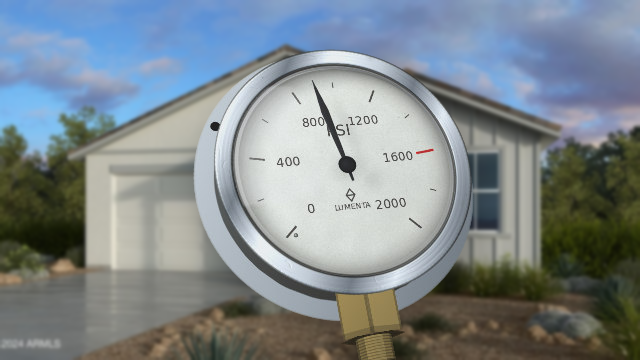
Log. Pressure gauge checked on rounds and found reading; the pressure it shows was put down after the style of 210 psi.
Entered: 900 psi
